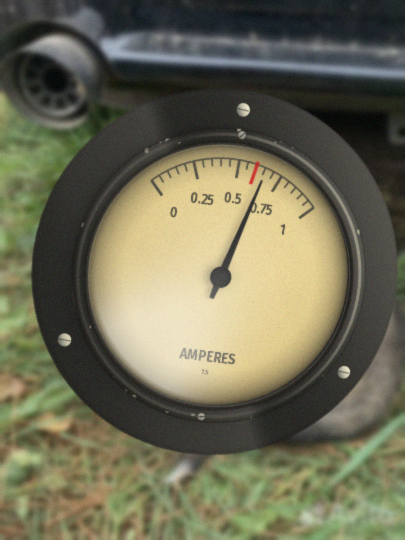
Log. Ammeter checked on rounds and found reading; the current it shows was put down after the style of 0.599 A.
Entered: 0.65 A
